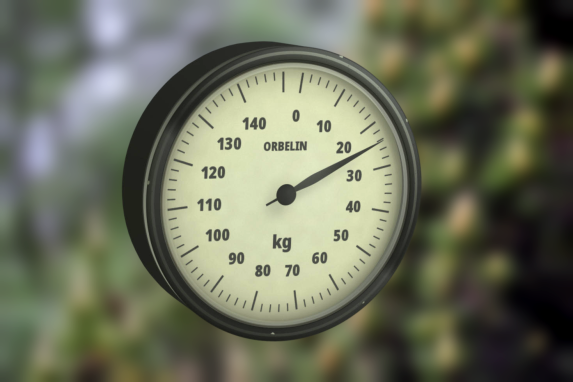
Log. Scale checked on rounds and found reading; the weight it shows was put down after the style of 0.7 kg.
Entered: 24 kg
